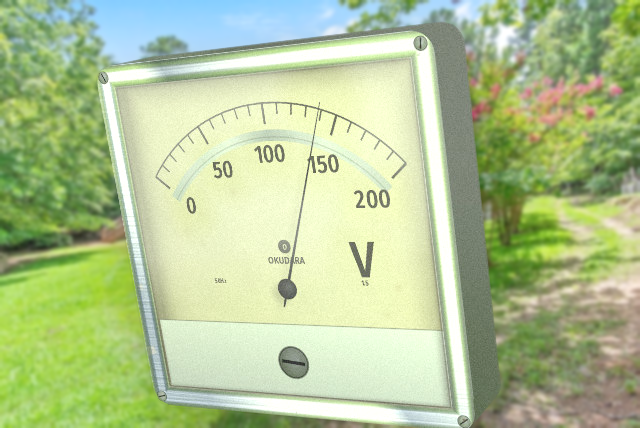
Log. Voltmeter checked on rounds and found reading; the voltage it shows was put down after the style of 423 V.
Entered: 140 V
